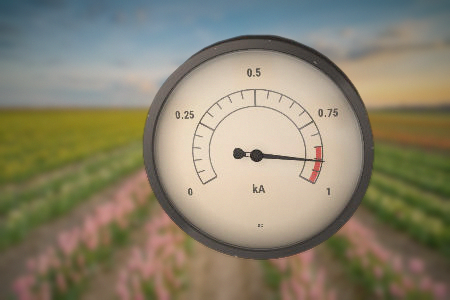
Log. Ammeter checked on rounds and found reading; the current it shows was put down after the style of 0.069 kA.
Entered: 0.9 kA
